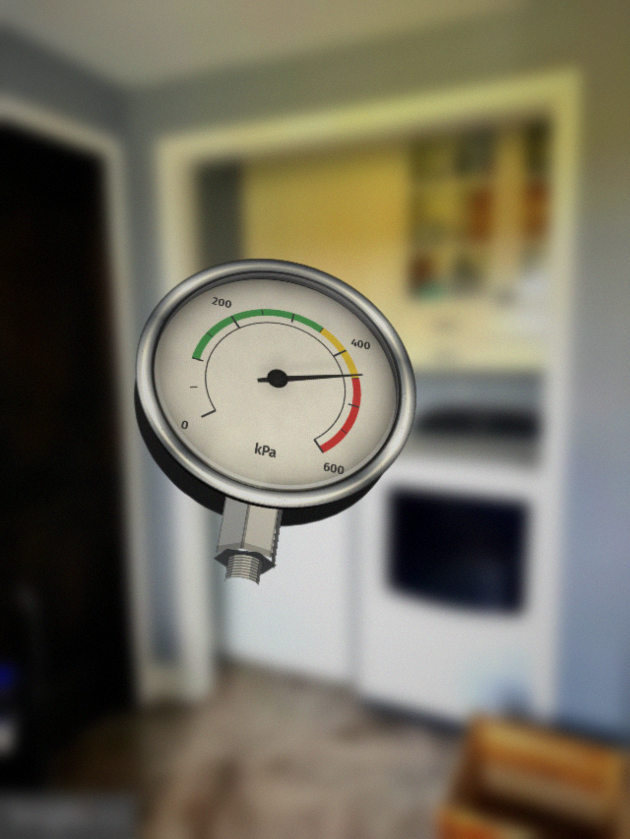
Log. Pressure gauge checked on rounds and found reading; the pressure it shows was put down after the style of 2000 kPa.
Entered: 450 kPa
